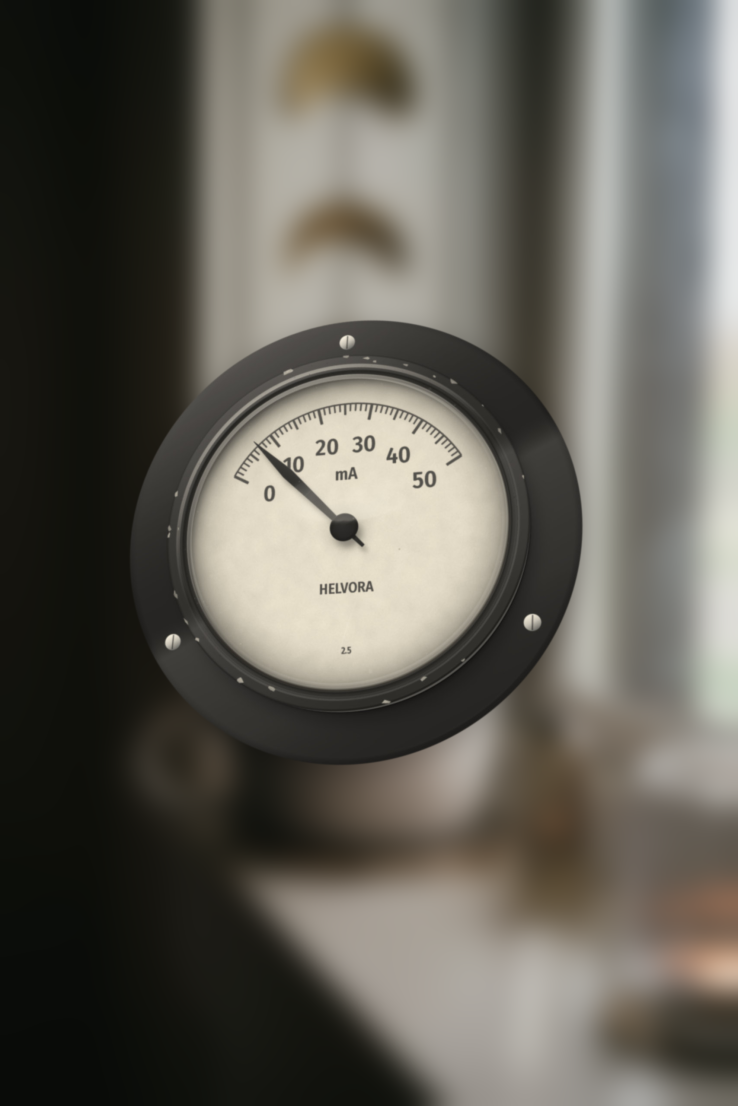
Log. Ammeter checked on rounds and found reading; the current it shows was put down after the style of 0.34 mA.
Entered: 7 mA
